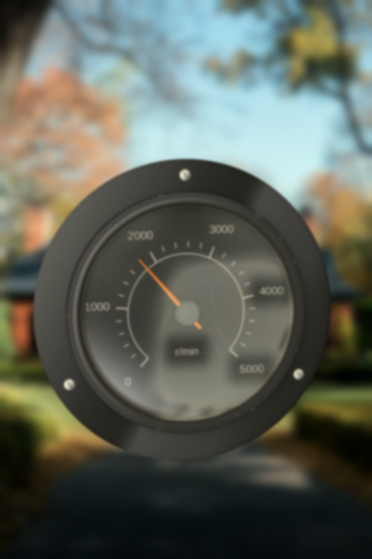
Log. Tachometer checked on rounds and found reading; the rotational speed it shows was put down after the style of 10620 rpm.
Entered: 1800 rpm
